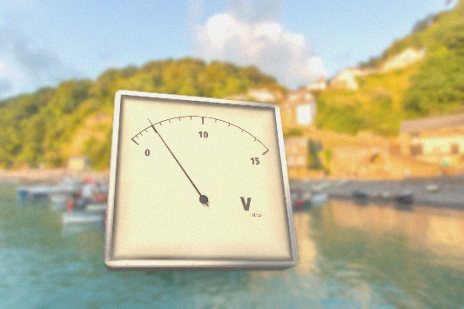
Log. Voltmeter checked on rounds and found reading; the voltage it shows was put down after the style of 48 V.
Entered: 5 V
